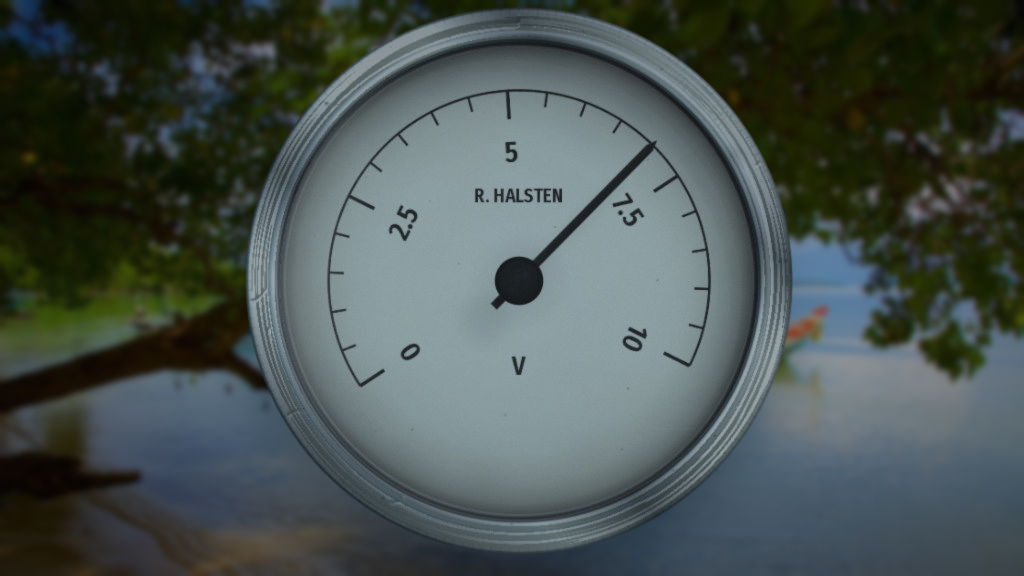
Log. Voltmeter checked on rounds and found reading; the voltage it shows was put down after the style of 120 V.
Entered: 7 V
